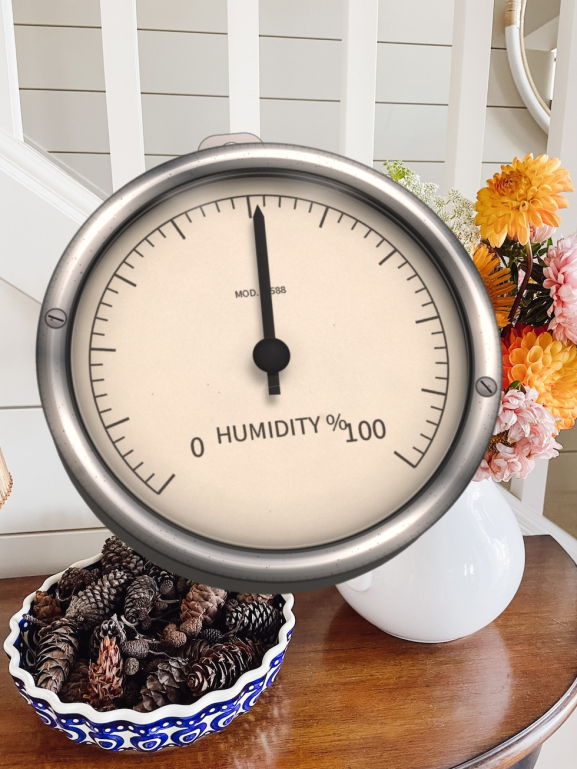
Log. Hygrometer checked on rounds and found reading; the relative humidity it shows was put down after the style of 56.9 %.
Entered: 51 %
